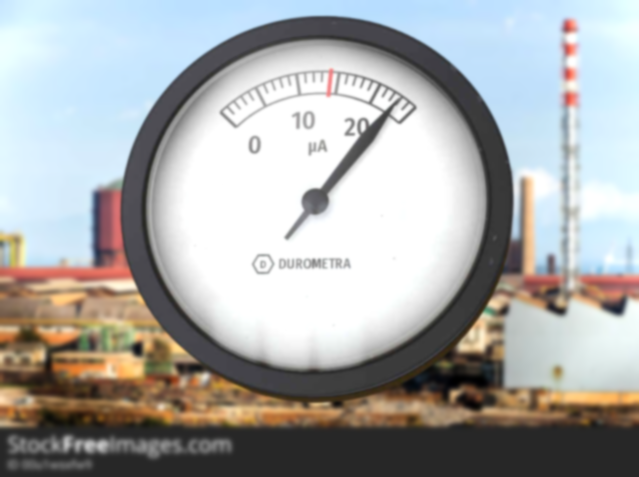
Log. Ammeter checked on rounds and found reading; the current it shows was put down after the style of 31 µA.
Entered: 23 µA
